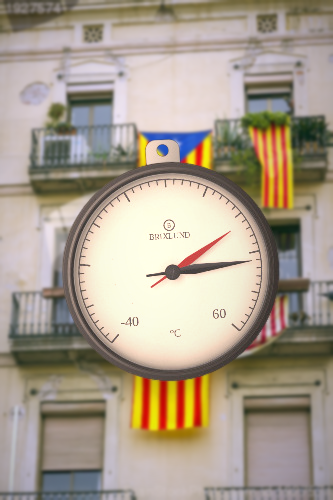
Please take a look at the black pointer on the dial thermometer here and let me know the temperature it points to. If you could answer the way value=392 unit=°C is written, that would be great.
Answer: value=42 unit=°C
